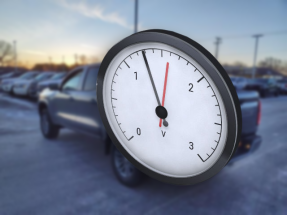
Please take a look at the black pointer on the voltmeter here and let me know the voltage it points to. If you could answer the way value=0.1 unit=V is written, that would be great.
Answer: value=1.3 unit=V
